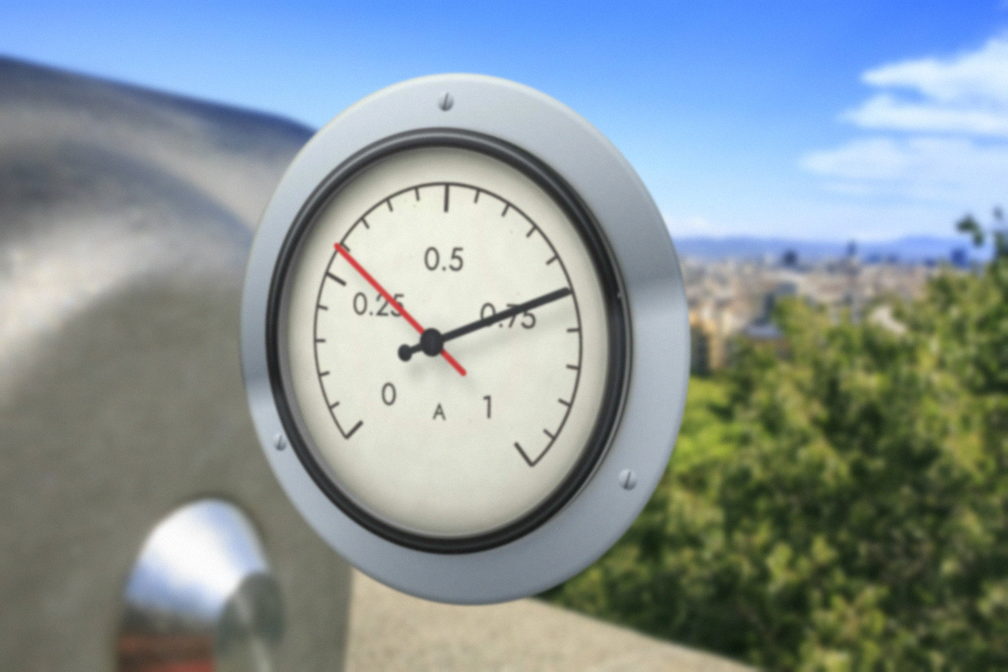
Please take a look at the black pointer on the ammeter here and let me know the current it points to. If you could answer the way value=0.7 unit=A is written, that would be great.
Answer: value=0.75 unit=A
